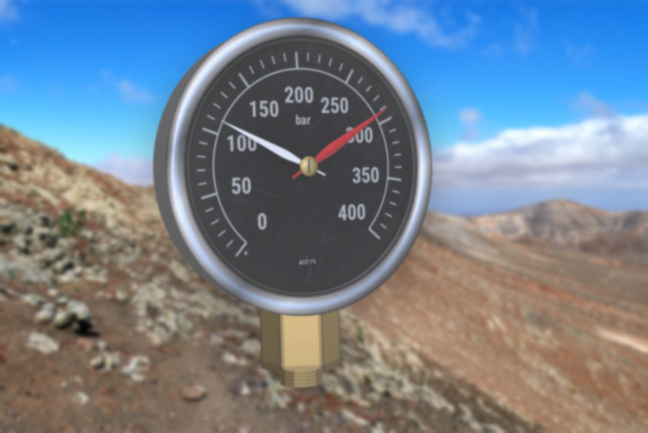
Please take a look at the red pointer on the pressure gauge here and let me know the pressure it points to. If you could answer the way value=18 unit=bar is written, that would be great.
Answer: value=290 unit=bar
